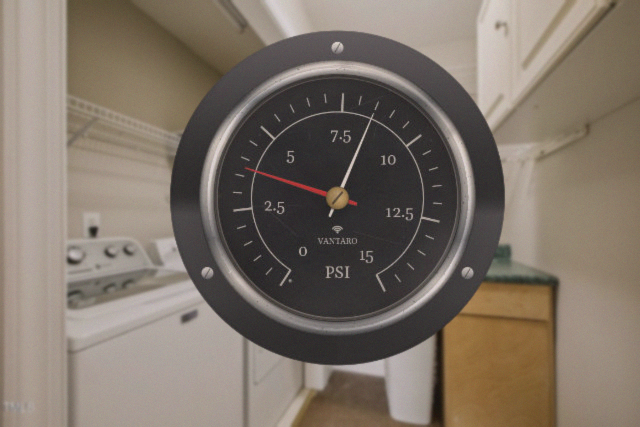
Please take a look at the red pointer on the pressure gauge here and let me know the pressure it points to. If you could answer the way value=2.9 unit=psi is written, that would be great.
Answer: value=3.75 unit=psi
